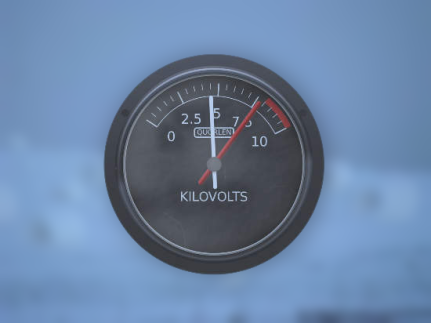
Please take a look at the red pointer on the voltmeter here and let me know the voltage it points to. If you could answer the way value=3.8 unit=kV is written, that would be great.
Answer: value=7.75 unit=kV
